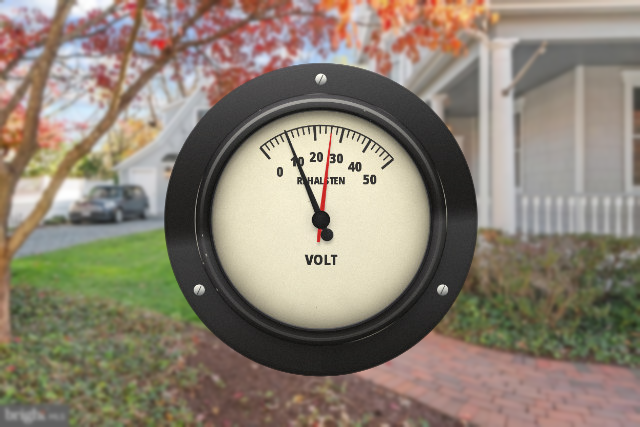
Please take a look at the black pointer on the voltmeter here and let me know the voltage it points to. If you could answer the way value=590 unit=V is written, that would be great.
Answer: value=10 unit=V
